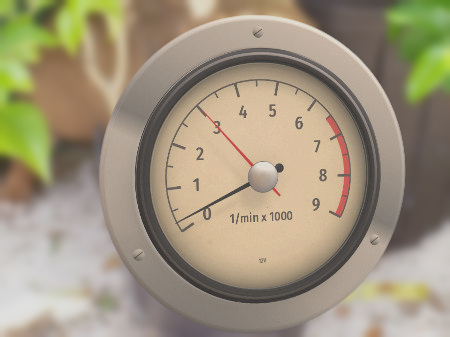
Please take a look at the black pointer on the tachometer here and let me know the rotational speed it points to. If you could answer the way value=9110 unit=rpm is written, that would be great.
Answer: value=250 unit=rpm
